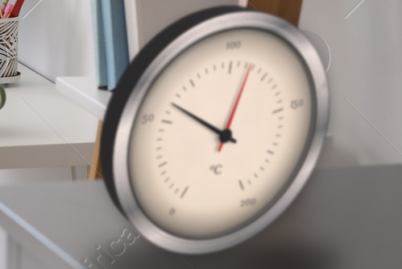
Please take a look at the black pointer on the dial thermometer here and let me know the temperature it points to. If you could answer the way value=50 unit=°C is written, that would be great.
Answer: value=60 unit=°C
